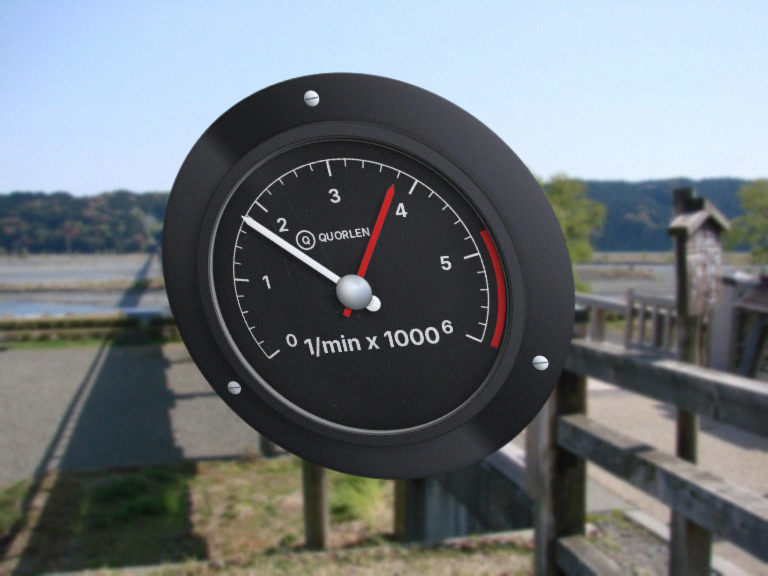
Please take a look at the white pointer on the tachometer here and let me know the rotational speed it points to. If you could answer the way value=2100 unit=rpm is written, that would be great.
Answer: value=1800 unit=rpm
